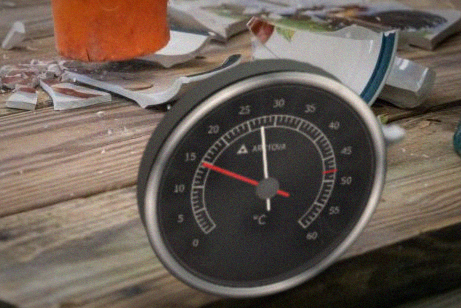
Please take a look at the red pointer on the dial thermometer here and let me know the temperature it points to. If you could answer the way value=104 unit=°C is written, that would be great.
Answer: value=15 unit=°C
